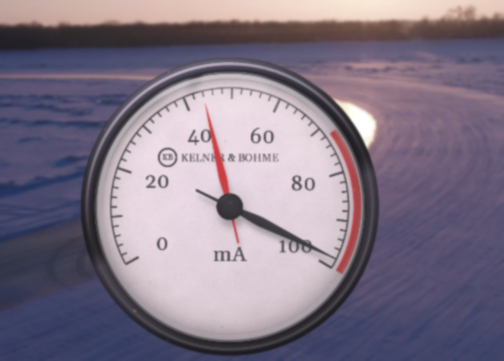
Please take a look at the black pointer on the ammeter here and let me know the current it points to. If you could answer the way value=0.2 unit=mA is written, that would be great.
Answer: value=98 unit=mA
